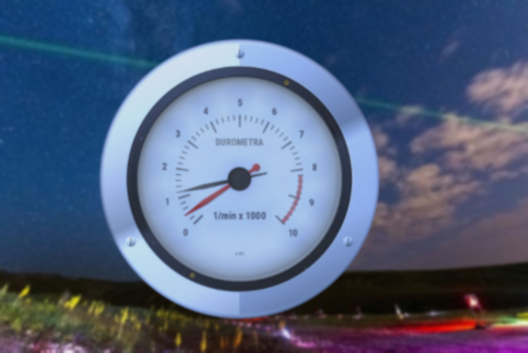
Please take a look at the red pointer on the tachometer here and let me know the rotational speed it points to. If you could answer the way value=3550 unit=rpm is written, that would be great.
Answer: value=400 unit=rpm
